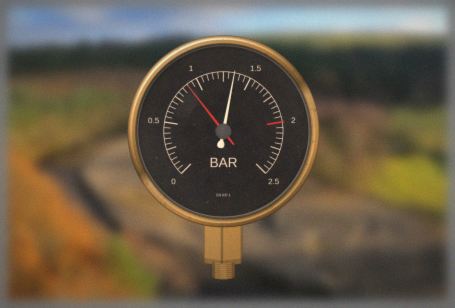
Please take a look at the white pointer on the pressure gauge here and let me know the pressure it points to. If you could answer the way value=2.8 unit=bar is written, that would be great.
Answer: value=1.35 unit=bar
